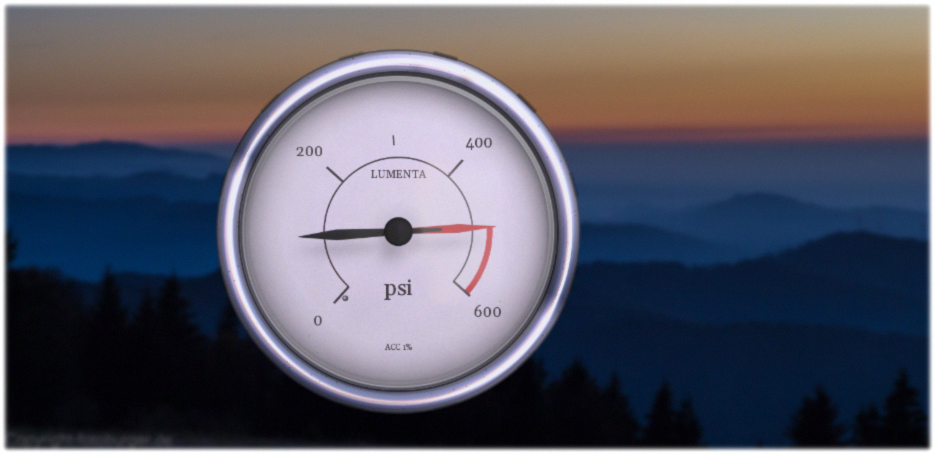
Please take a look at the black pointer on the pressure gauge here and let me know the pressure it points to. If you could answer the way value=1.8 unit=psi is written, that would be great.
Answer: value=100 unit=psi
